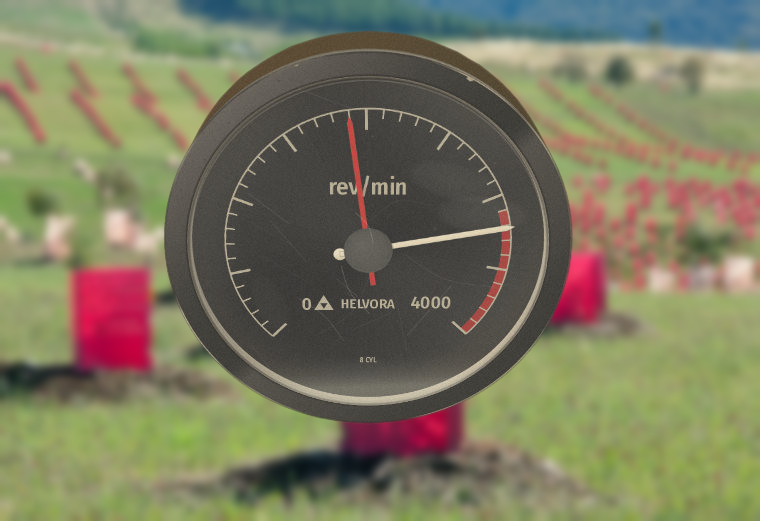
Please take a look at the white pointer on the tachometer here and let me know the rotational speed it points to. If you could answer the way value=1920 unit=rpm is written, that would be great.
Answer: value=3200 unit=rpm
